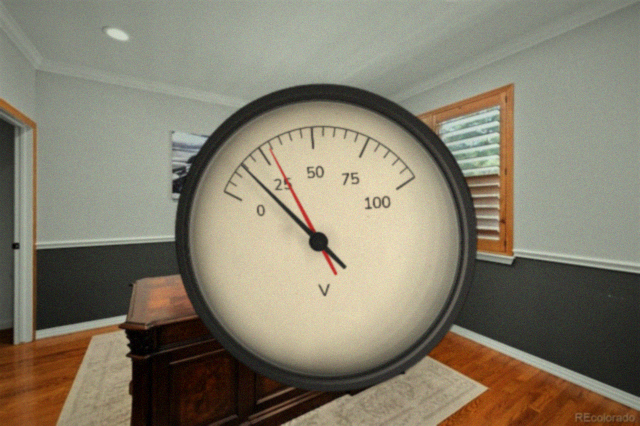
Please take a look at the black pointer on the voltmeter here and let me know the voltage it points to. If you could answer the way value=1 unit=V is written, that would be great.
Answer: value=15 unit=V
